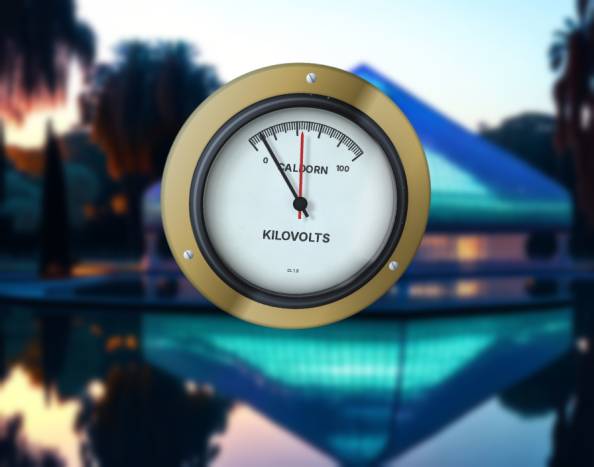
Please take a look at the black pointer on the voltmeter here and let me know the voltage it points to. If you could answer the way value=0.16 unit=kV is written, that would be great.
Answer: value=10 unit=kV
